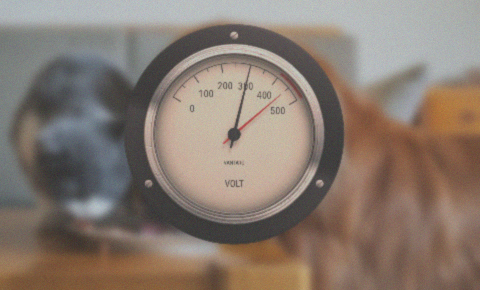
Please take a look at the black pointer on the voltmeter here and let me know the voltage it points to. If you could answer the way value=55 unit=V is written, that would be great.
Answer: value=300 unit=V
